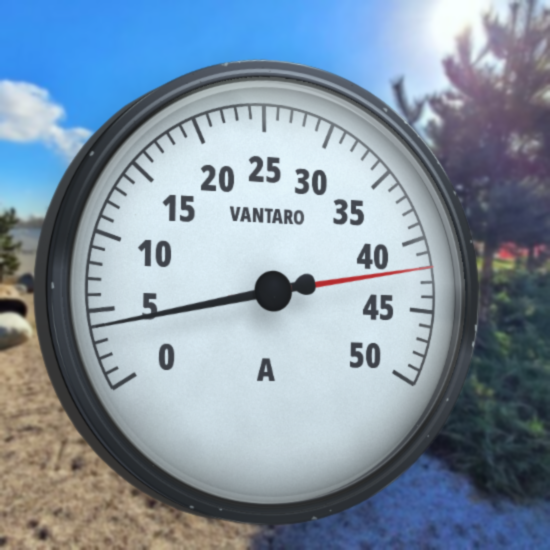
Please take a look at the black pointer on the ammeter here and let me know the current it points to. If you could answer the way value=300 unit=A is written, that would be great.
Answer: value=4 unit=A
